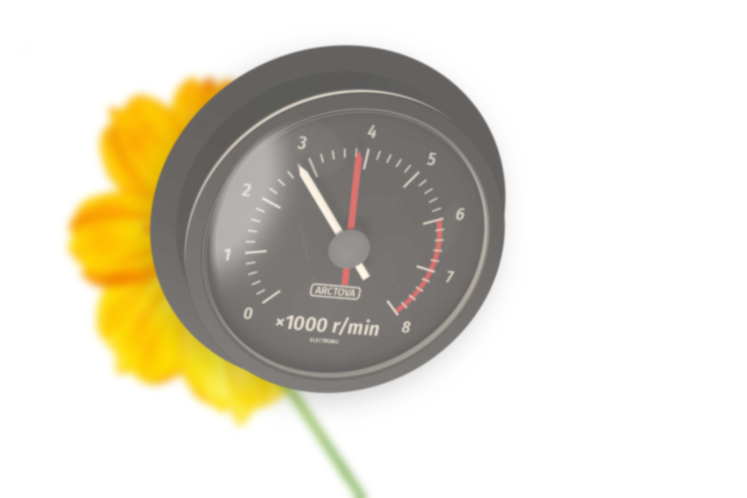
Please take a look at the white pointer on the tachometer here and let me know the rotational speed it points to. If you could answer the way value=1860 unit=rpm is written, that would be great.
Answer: value=2800 unit=rpm
